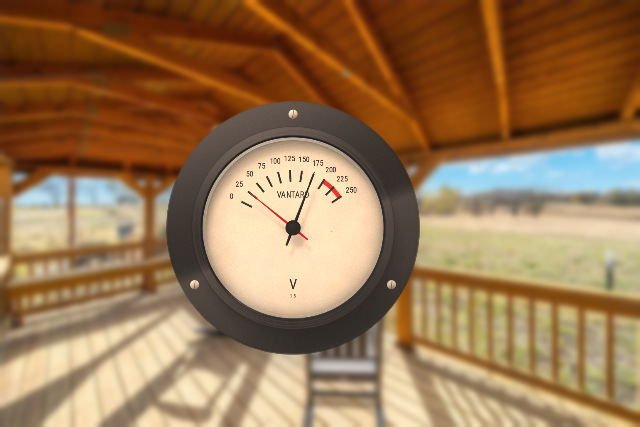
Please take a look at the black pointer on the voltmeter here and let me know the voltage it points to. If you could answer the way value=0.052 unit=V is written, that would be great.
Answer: value=175 unit=V
